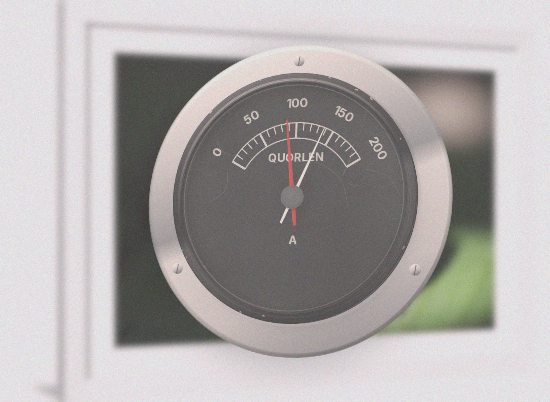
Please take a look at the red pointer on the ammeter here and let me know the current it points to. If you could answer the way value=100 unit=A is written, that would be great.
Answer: value=90 unit=A
